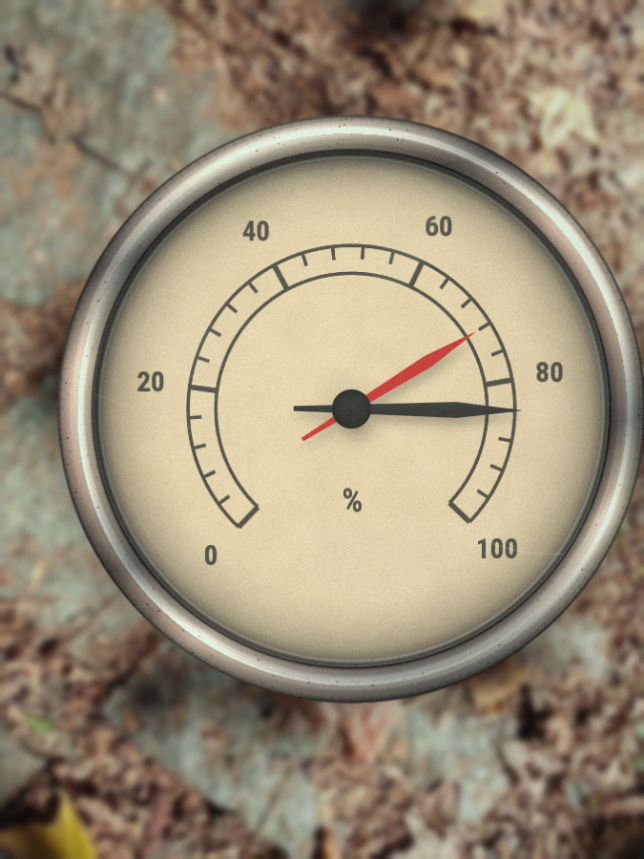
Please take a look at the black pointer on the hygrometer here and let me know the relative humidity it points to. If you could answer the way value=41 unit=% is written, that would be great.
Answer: value=84 unit=%
